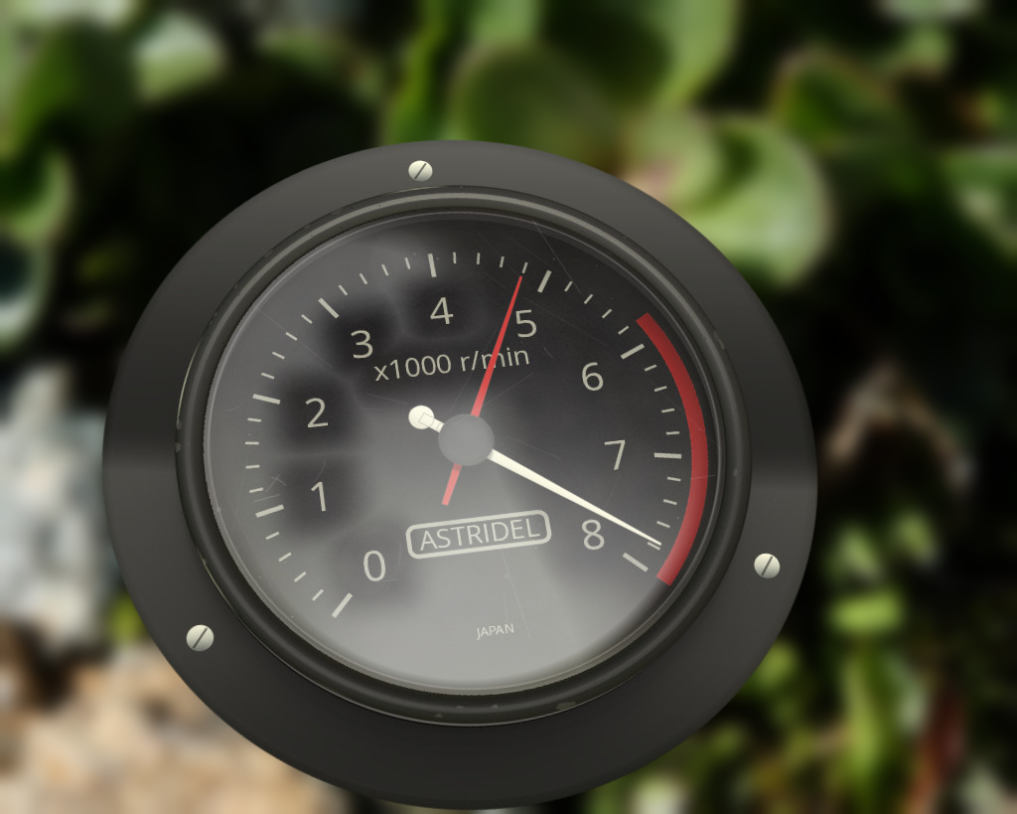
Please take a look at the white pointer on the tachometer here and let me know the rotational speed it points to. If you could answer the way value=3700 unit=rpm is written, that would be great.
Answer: value=7800 unit=rpm
